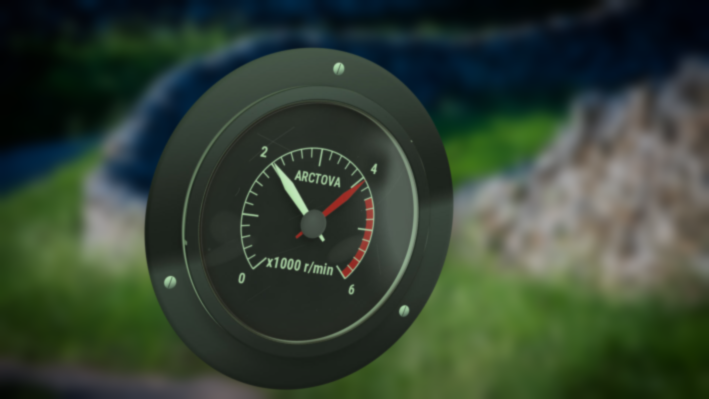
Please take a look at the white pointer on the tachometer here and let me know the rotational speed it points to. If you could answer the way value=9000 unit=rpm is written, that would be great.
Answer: value=2000 unit=rpm
